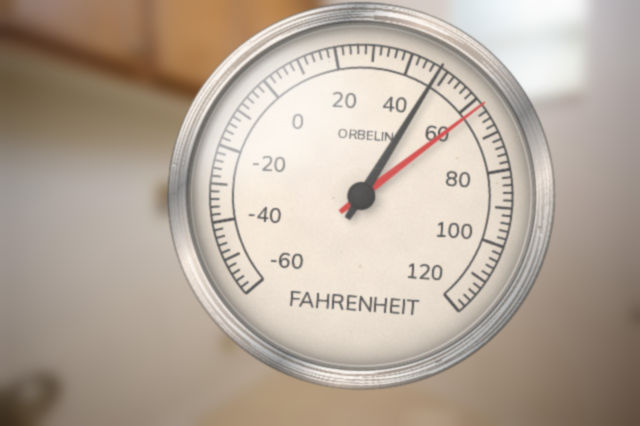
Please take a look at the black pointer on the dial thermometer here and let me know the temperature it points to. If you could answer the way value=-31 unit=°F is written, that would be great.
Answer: value=48 unit=°F
